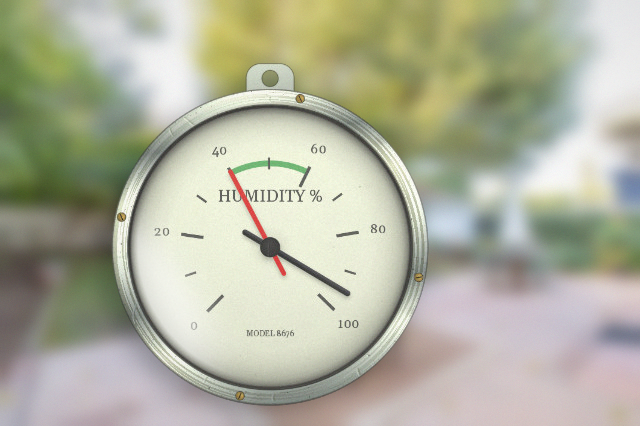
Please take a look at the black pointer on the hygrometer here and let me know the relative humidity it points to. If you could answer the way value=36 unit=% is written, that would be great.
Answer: value=95 unit=%
